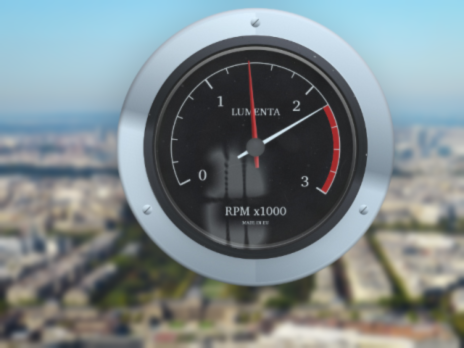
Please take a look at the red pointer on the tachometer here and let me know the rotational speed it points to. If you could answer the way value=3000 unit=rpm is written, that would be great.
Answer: value=1400 unit=rpm
